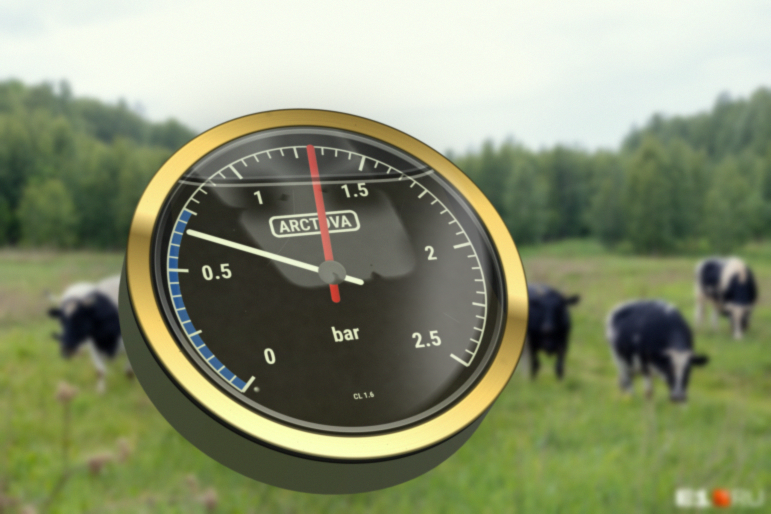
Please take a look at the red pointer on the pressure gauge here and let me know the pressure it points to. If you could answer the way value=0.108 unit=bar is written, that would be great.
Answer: value=1.3 unit=bar
